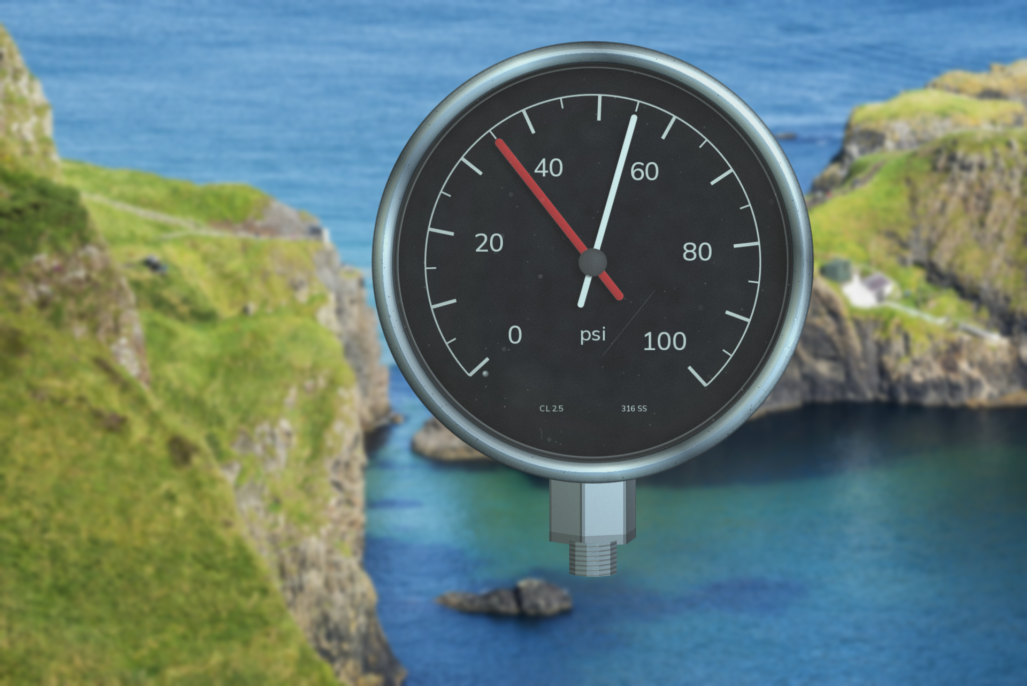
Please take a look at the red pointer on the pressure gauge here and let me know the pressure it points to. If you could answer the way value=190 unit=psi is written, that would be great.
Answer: value=35 unit=psi
